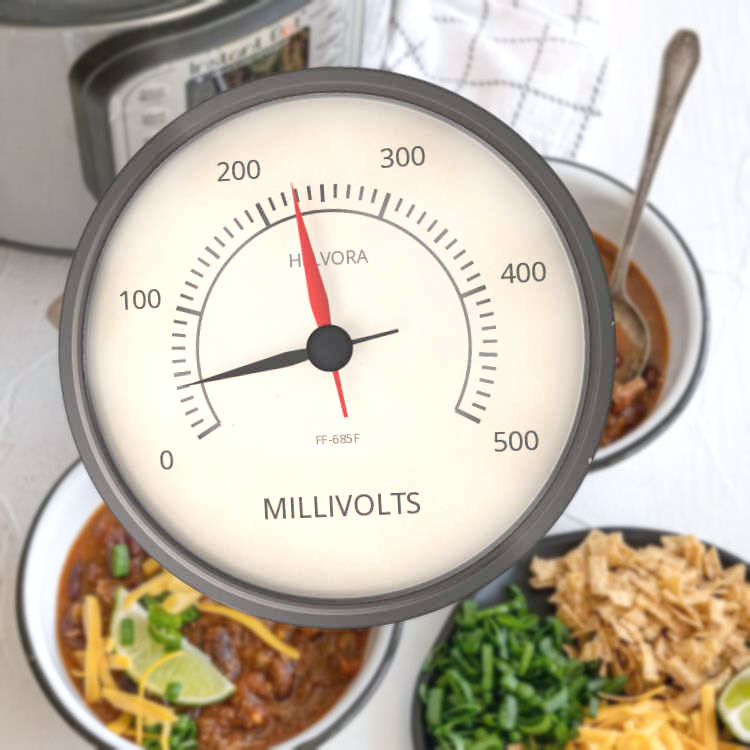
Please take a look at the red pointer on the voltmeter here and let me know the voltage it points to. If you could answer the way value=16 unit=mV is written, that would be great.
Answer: value=230 unit=mV
